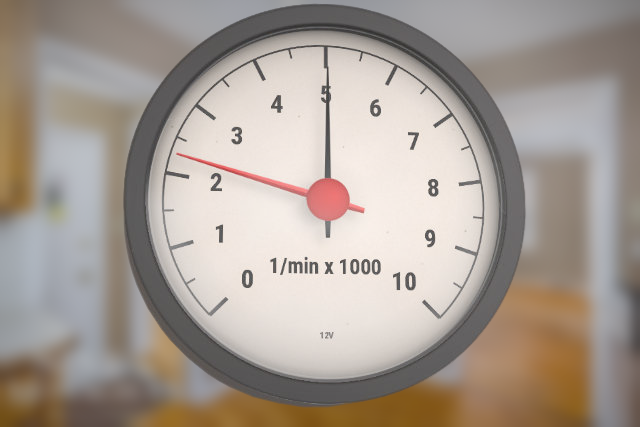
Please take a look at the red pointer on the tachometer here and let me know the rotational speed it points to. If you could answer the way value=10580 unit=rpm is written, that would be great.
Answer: value=2250 unit=rpm
